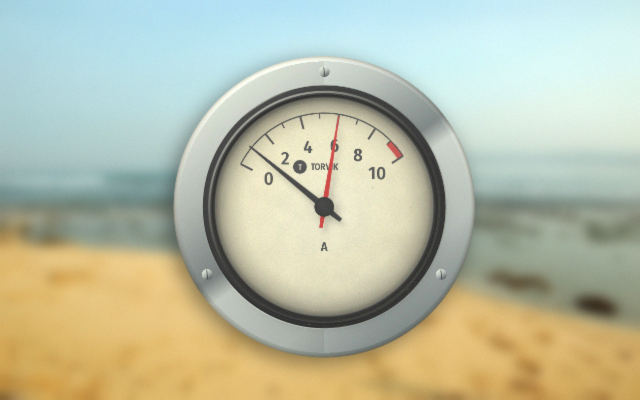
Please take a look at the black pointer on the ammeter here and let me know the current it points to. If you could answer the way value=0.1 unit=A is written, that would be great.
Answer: value=1 unit=A
